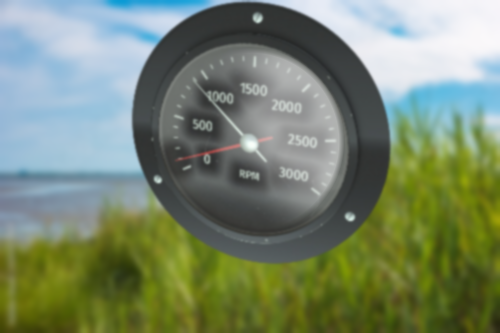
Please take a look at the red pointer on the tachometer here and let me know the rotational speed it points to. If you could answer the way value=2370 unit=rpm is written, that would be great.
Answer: value=100 unit=rpm
